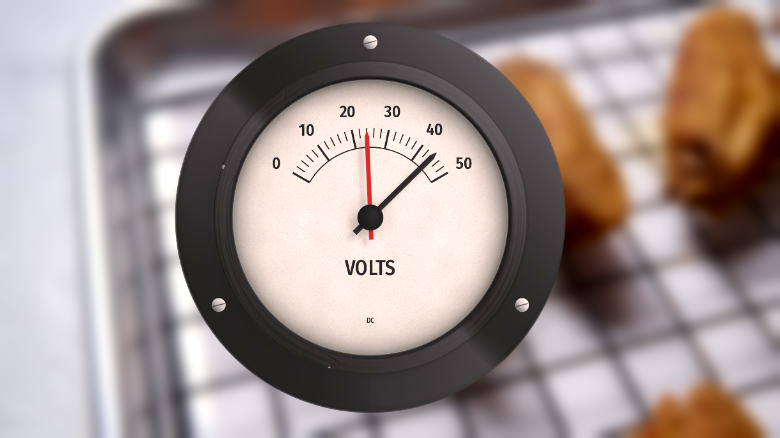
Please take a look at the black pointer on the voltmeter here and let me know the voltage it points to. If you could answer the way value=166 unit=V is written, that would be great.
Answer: value=44 unit=V
